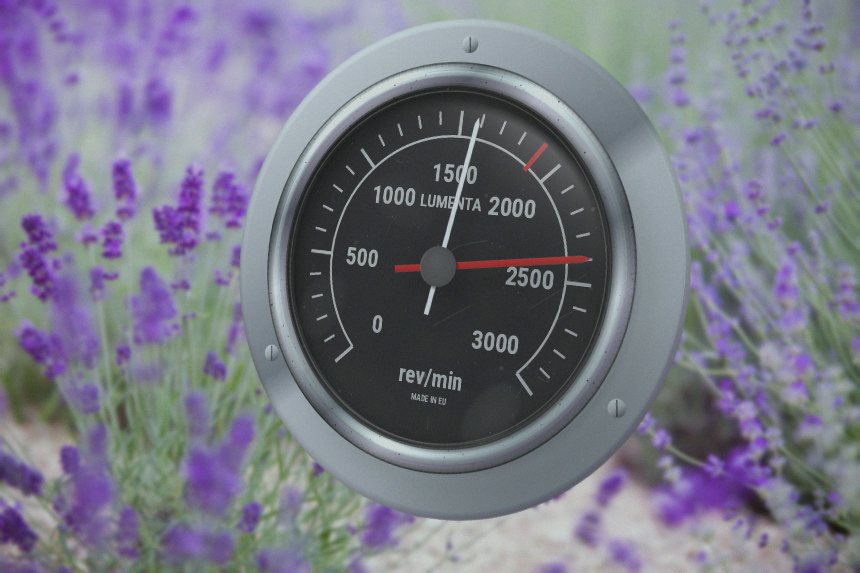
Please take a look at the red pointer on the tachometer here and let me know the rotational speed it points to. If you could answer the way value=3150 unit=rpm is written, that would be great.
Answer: value=2400 unit=rpm
